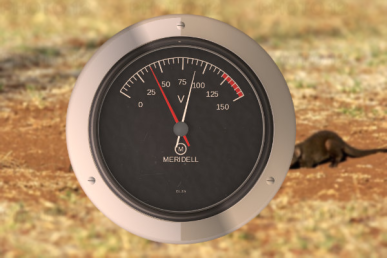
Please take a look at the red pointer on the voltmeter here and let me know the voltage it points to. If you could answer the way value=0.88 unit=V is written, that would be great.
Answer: value=40 unit=V
